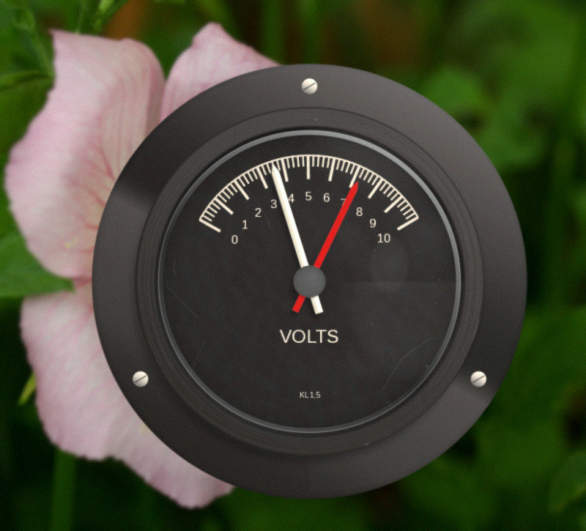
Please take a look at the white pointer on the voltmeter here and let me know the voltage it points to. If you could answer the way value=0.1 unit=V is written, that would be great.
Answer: value=3.6 unit=V
